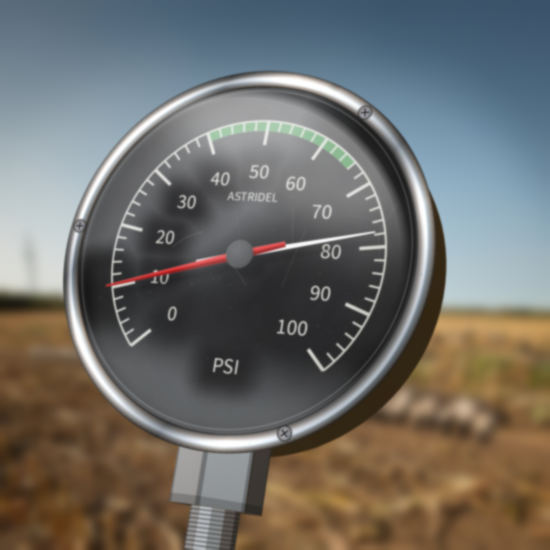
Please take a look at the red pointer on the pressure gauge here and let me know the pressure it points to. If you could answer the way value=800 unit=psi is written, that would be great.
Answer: value=10 unit=psi
